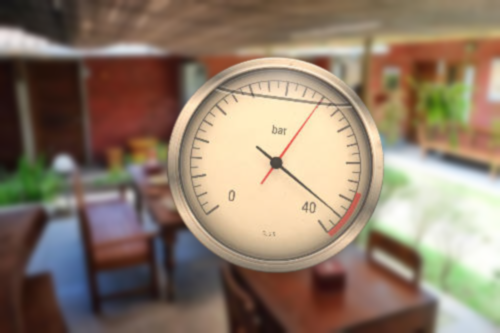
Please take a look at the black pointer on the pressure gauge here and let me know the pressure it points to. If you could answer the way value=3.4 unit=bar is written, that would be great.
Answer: value=38 unit=bar
